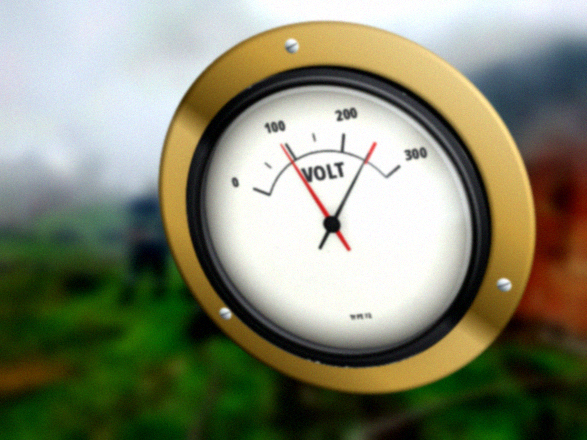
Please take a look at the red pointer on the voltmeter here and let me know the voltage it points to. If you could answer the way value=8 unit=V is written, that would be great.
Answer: value=100 unit=V
